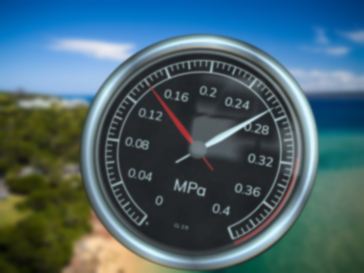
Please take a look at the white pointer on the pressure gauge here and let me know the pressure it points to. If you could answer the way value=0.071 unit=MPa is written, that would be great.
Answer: value=0.27 unit=MPa
